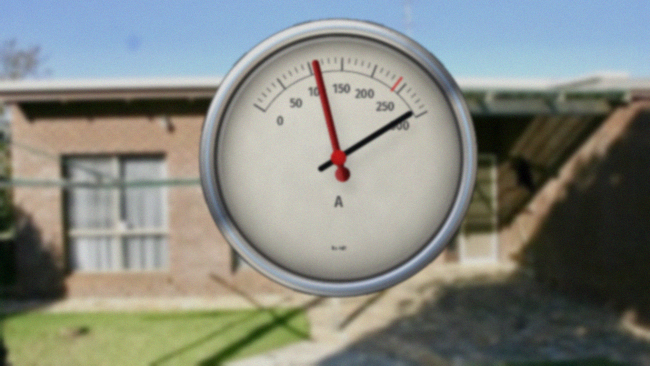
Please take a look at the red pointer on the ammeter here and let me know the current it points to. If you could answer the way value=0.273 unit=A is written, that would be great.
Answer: value=110 unit=A
